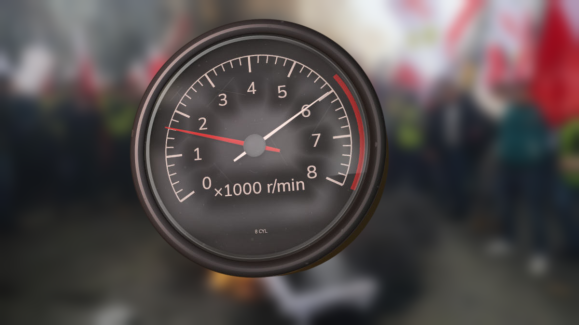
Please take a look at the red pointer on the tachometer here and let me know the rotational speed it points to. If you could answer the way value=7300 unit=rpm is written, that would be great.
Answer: value=1600 unit=rpm
